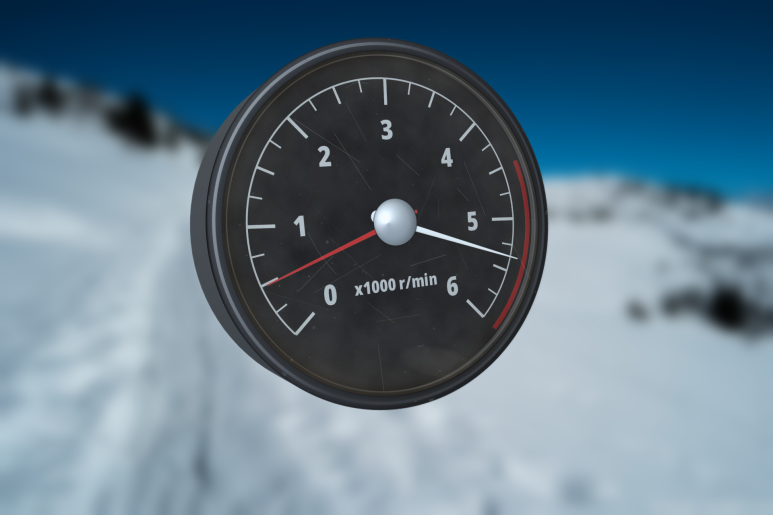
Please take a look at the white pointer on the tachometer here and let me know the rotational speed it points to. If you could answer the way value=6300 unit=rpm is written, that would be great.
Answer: value=5375 unit=rpm
